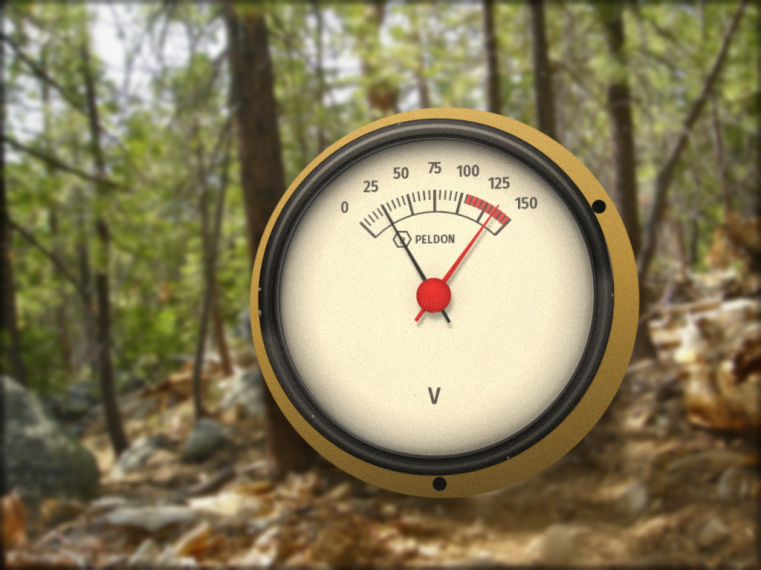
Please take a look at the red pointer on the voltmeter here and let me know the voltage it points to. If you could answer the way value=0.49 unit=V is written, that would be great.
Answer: value=135 unit=V
